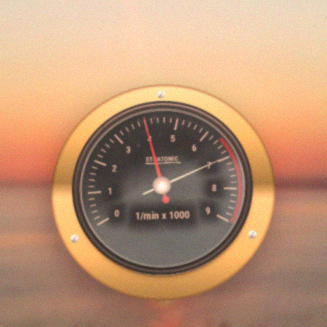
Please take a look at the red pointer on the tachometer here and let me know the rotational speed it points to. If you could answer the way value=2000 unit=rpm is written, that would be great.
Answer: value=4000 unit=rpm
